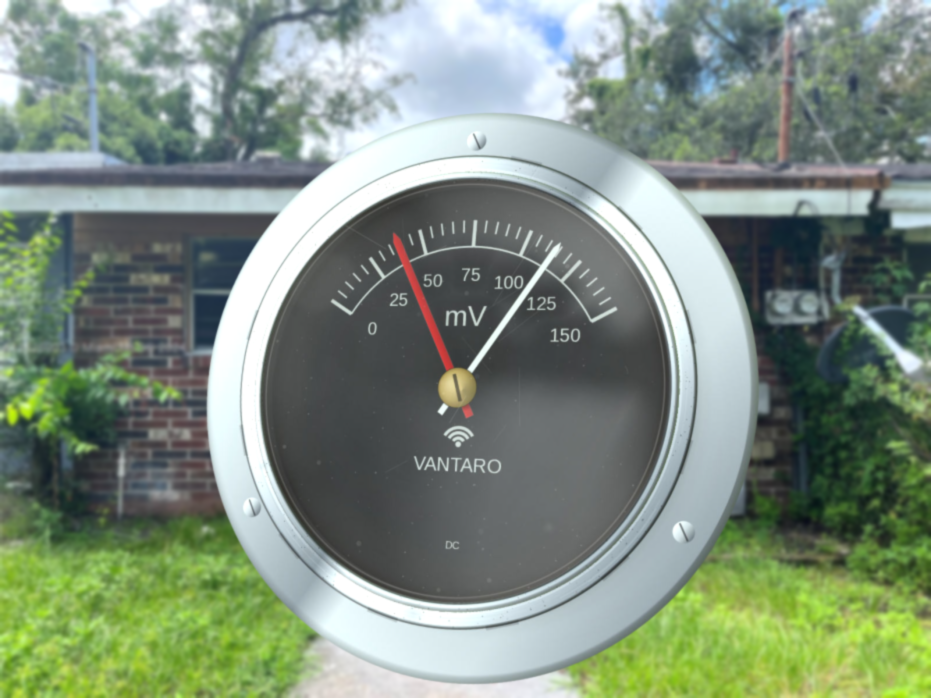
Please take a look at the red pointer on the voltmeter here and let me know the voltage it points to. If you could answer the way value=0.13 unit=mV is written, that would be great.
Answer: value=40 unit=mV
